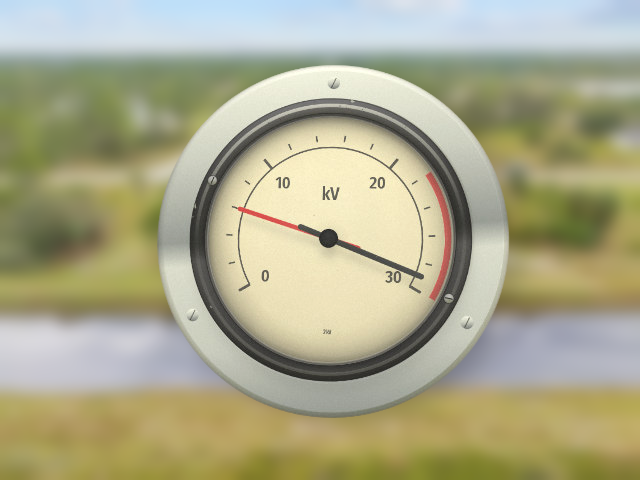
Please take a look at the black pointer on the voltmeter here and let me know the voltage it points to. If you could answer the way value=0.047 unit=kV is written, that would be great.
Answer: value=29 unit=kV
